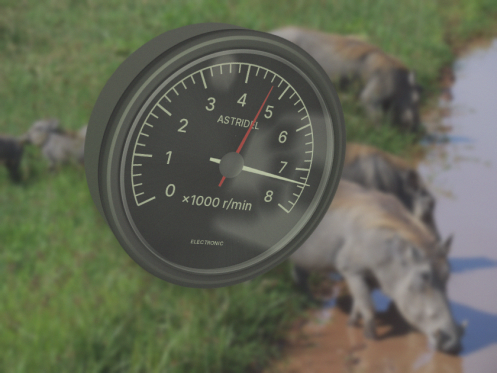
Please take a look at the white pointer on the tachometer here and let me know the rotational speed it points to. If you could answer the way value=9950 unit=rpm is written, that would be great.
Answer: value=7300 unit=rpm
